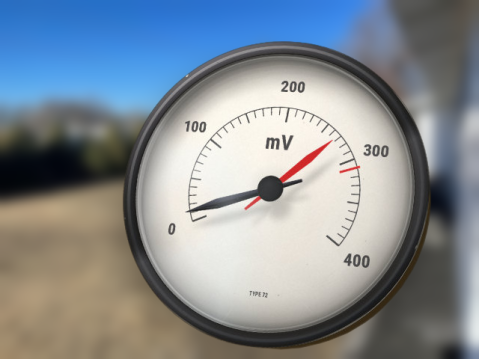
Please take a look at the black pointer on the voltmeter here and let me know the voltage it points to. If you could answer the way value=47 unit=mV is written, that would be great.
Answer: value=10 unit=mV
